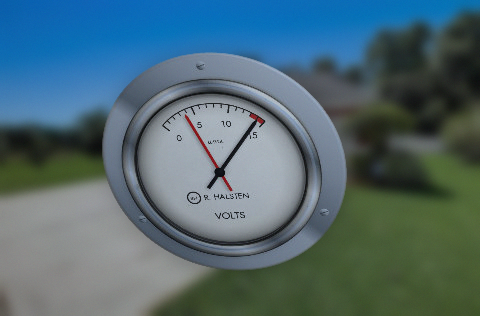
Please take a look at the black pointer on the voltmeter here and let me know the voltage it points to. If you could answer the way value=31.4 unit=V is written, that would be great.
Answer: value=14 unit=V
